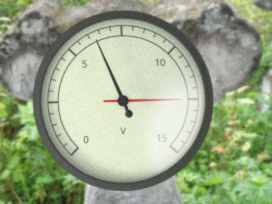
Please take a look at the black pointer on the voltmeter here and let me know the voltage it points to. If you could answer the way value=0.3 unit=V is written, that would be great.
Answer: value=6.25 unit=V
